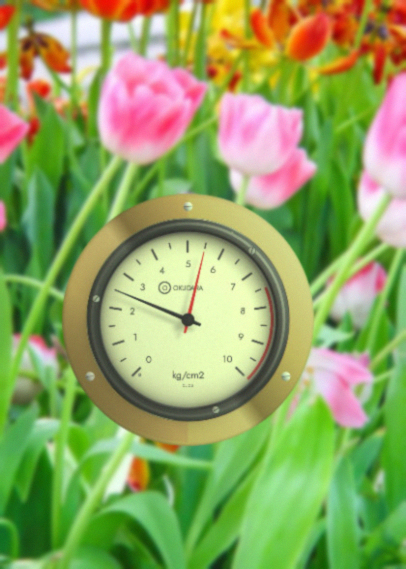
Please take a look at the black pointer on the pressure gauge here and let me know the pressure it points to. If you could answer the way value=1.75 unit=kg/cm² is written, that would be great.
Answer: value=2.5 unit=kg/cm²
